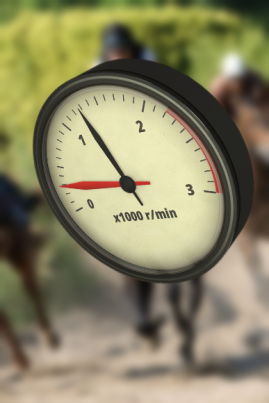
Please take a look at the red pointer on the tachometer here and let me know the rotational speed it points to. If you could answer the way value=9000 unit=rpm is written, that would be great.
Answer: value=300 unit=rpm
